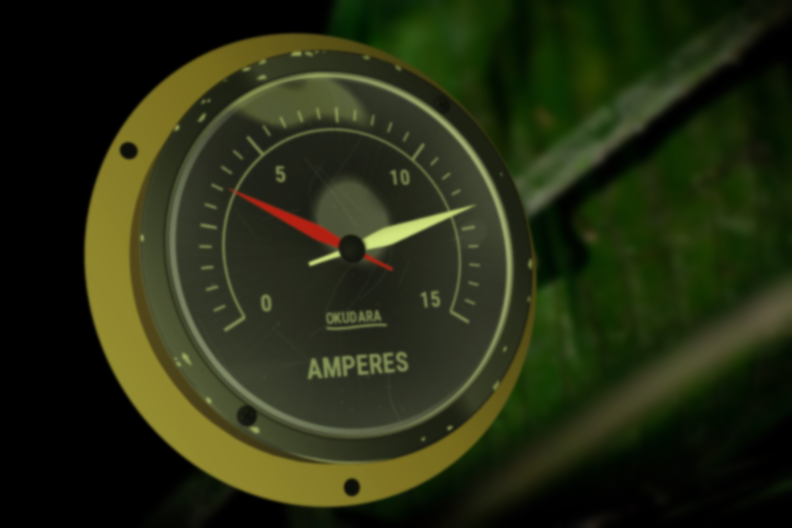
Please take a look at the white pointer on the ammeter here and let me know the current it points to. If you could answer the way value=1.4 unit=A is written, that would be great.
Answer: value=12 unit=A
